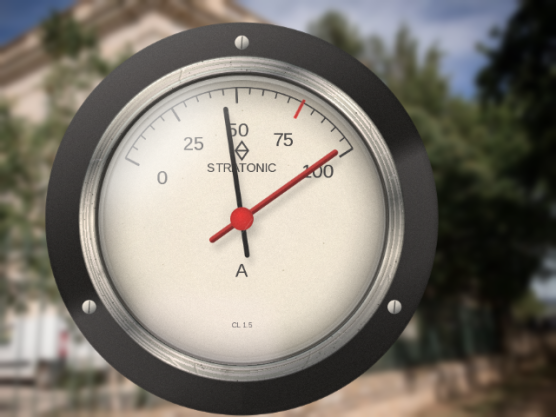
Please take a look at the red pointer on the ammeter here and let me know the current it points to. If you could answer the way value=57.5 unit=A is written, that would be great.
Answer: value=97.5 unit=A
